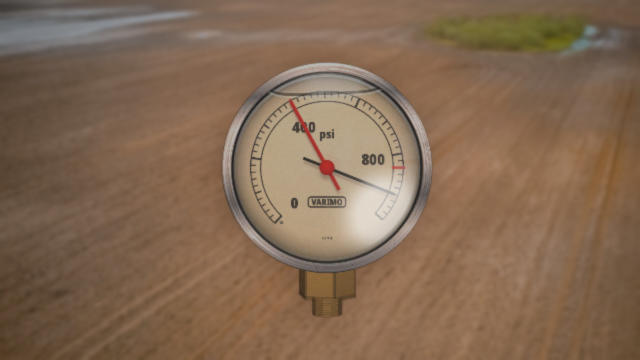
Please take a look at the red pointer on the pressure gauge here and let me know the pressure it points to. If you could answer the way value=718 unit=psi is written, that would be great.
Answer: value=400 unit=psi
